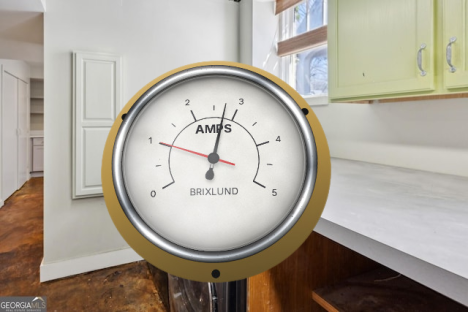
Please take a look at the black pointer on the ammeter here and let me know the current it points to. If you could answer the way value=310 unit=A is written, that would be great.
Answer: value=2.75 unit=A
